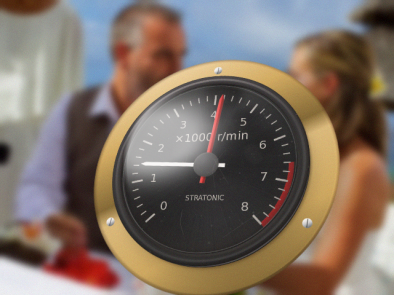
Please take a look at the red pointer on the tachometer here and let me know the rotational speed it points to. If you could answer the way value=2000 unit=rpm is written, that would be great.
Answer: value=4200 unit=rpm
